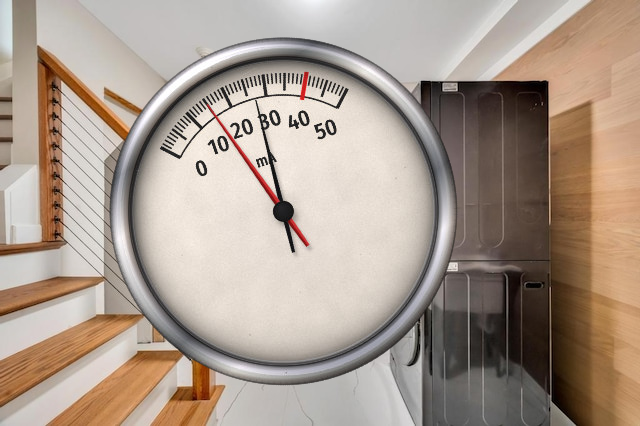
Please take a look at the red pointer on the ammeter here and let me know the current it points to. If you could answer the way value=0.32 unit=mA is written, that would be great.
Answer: value=15 unit=mA
